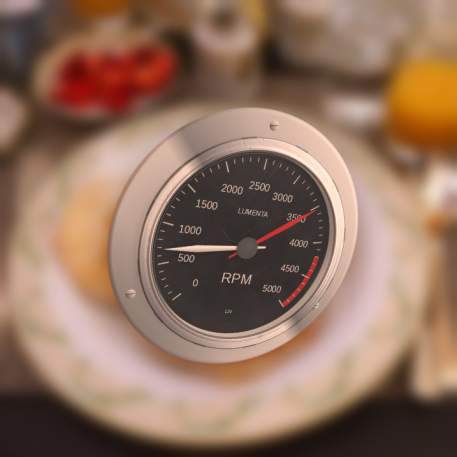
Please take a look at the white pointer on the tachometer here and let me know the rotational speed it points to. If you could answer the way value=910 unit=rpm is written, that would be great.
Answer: value=700 unit=rpm
